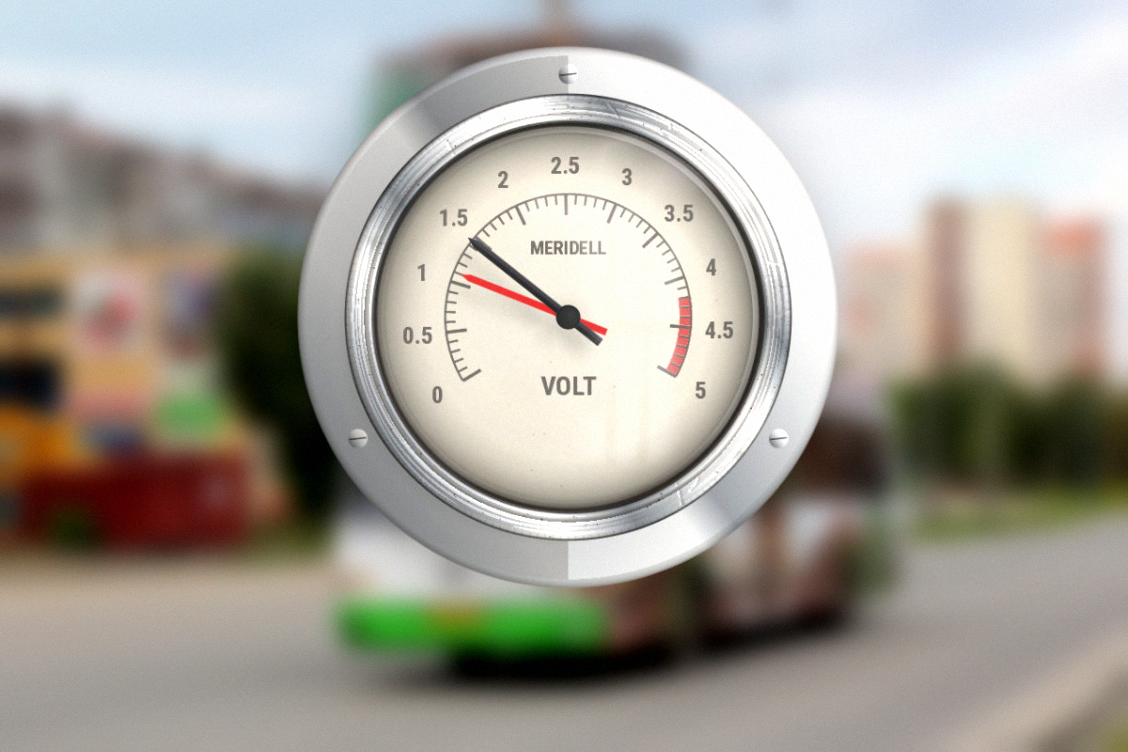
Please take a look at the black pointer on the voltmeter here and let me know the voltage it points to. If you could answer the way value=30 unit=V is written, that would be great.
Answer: value=1.45 unit=V
